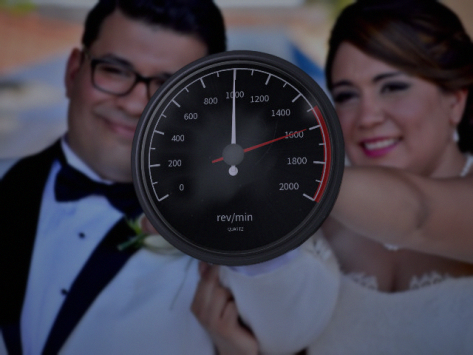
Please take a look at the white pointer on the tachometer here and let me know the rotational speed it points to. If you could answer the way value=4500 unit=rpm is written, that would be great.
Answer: value=1000 unit=rpm
